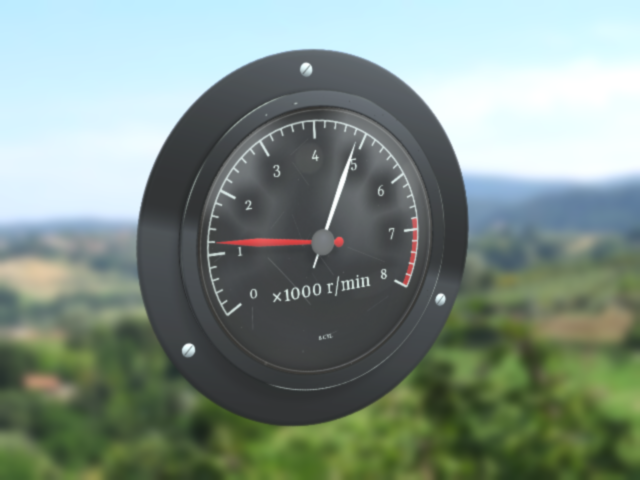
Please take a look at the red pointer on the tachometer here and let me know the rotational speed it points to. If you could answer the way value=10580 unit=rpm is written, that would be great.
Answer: value=1200 unit=rpm
